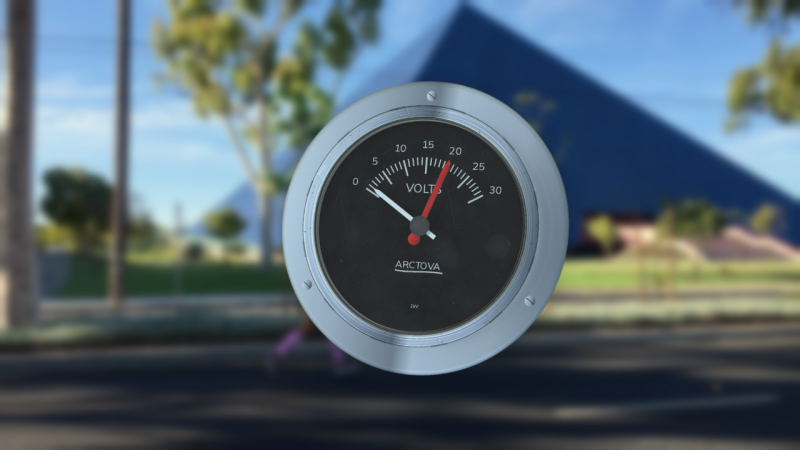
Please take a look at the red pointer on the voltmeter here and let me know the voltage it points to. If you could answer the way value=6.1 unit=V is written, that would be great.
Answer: value=20 unit=V
